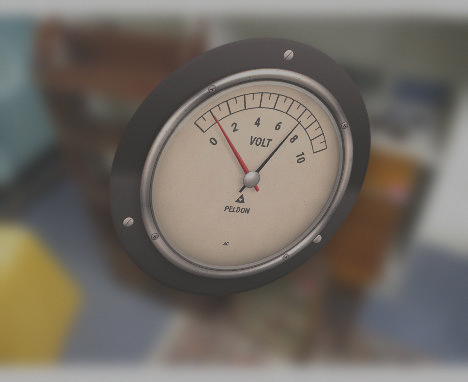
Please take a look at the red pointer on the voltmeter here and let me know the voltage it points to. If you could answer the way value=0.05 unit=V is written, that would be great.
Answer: value=1 unit=V
